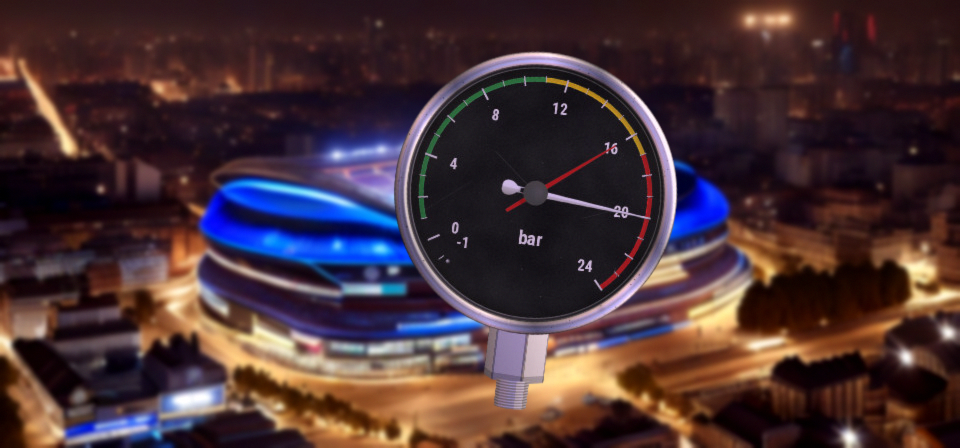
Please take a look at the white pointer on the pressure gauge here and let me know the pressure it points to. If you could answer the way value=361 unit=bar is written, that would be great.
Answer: value=20 unit=bar
